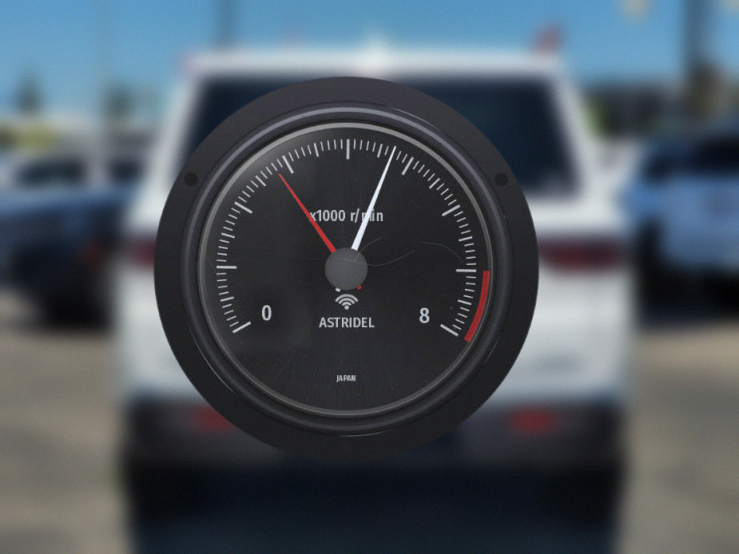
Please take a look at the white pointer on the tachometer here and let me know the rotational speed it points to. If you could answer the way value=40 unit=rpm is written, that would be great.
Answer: value=4700 unit=rpm
